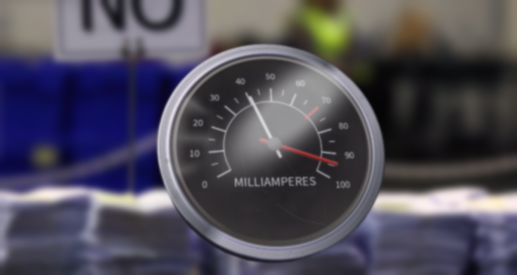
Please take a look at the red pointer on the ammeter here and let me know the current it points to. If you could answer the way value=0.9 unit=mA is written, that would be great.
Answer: value=95 unit=mA
